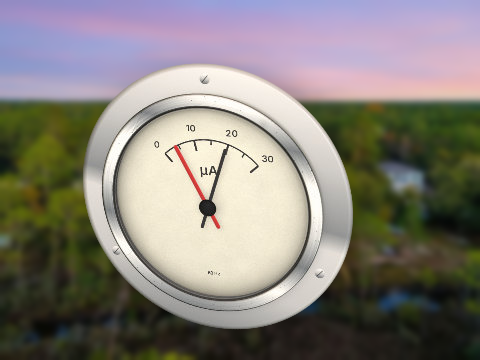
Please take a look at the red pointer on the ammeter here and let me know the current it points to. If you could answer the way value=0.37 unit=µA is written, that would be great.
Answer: value=5 unit=µA
